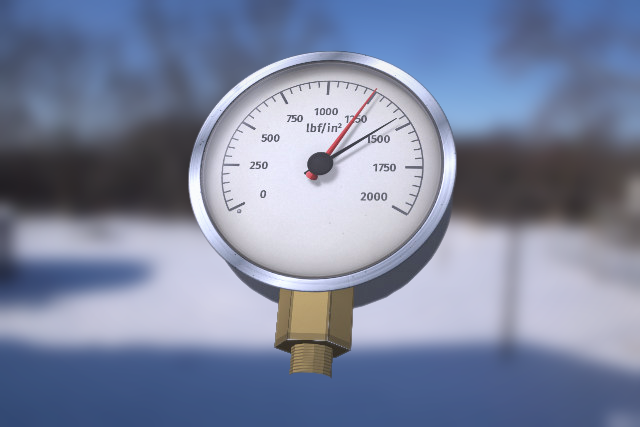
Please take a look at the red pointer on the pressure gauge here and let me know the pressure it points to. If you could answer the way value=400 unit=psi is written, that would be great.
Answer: value=1250 unit=psi
